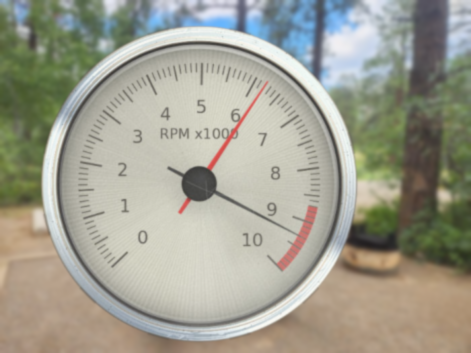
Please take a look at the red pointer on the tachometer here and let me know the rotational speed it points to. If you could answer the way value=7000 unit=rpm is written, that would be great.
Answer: value=6200 unit=rpm
